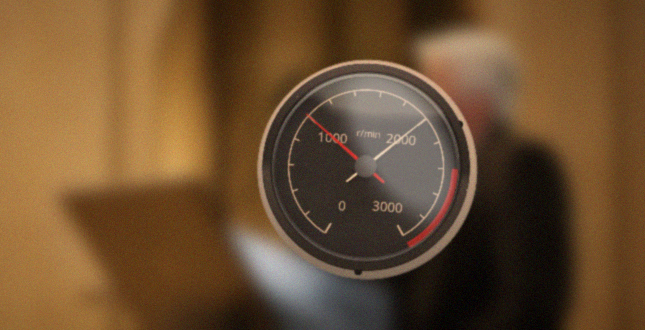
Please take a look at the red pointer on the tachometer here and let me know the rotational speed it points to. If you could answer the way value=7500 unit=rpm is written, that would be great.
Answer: value=1000 unit=rpm
